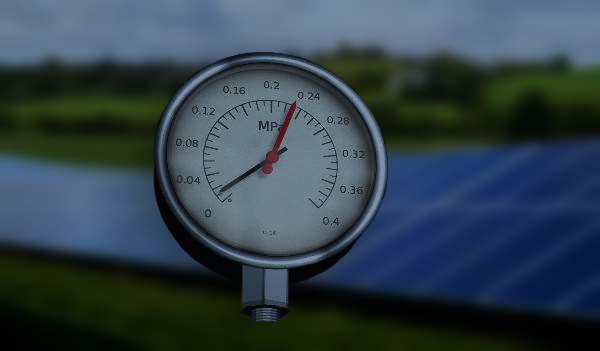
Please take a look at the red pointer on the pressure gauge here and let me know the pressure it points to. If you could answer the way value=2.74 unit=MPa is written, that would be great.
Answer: value=0.23 unit=MPa
